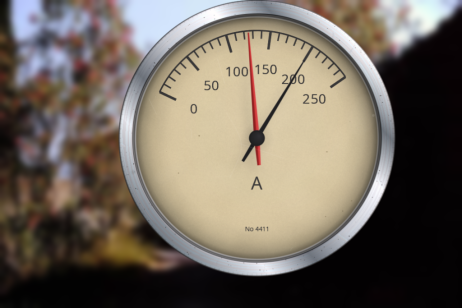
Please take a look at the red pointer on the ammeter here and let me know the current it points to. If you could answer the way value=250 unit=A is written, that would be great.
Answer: value=125 unit=A
